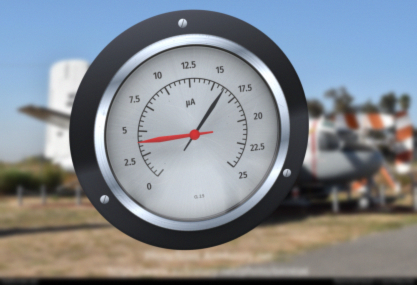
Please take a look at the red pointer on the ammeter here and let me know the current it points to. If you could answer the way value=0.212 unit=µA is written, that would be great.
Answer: value=4 unit=µA
